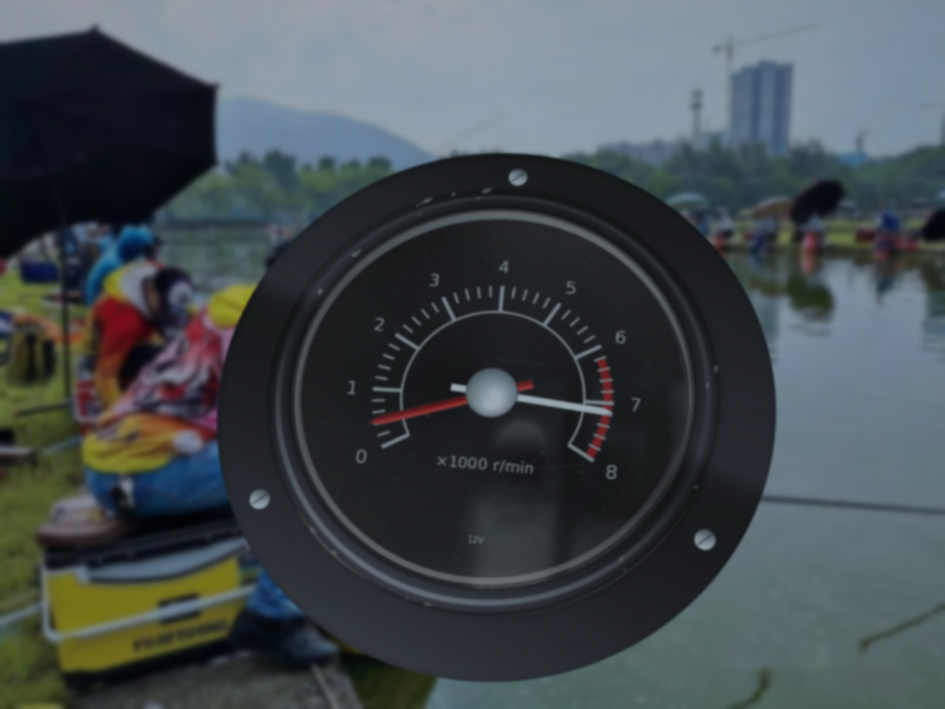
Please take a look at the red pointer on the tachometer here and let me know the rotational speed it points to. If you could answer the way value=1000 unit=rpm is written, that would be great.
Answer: value=400 unit=rpm
